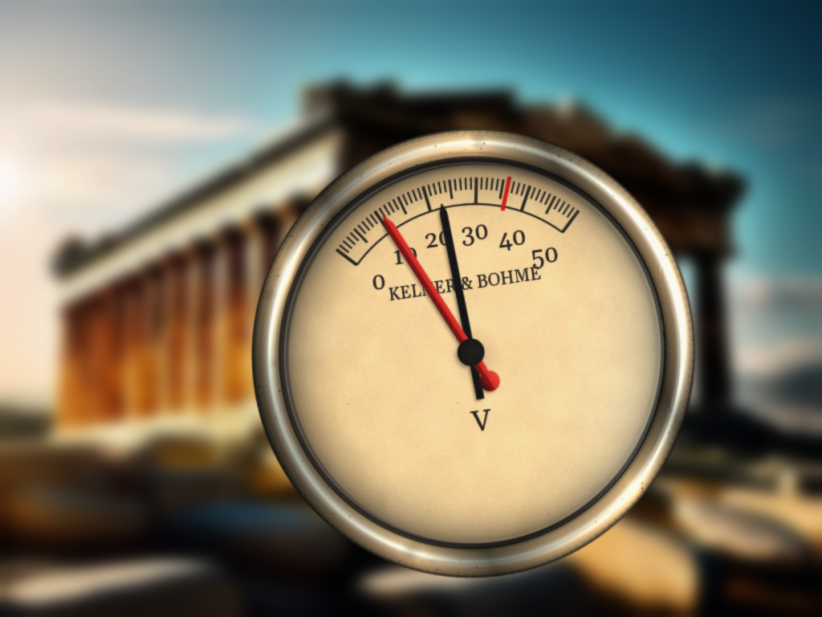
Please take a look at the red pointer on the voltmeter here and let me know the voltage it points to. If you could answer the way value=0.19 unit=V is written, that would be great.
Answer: value=11 unit=V
